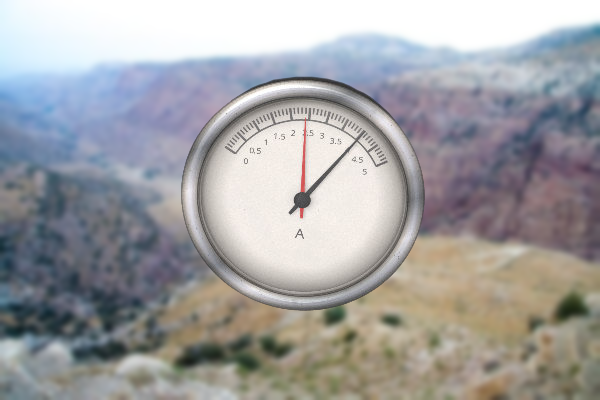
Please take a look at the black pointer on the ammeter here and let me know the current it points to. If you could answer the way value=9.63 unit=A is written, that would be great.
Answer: value=4 unit=A
